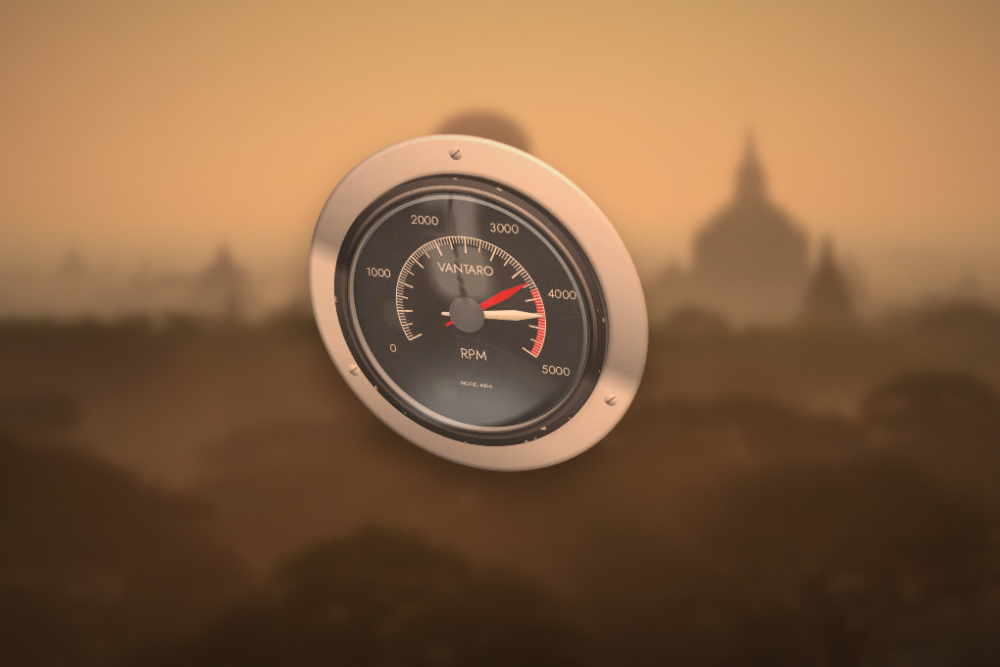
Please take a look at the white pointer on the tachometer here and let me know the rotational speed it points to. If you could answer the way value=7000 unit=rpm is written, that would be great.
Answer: value=4250 unit=rpm
